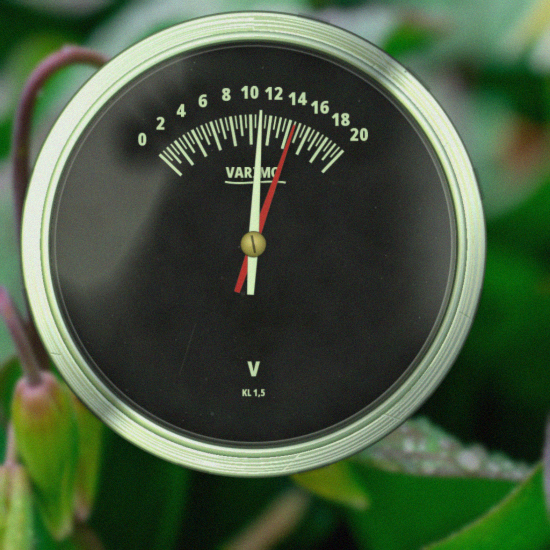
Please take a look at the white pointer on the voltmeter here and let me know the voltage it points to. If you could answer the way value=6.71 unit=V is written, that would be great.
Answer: value=11 unit=V
